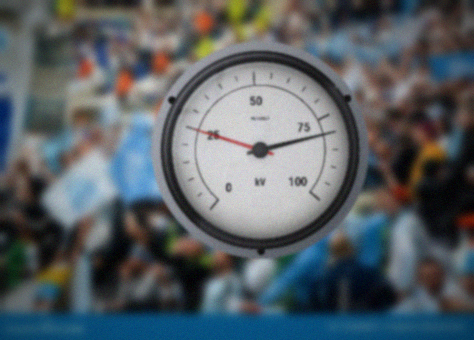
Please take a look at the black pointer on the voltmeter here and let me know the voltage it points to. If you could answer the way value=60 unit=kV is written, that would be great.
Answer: value=80 unit=kV
